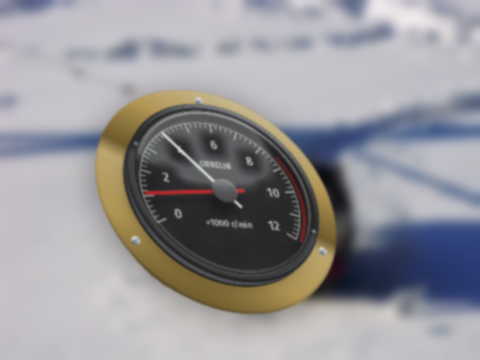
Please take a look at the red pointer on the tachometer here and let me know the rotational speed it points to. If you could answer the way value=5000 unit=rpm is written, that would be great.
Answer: value=1000 unit=rpm
